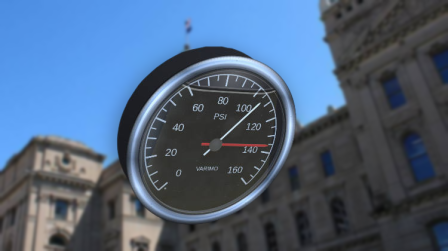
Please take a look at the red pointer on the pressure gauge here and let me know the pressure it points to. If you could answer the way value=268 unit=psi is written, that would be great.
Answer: value=135 unit=psi
